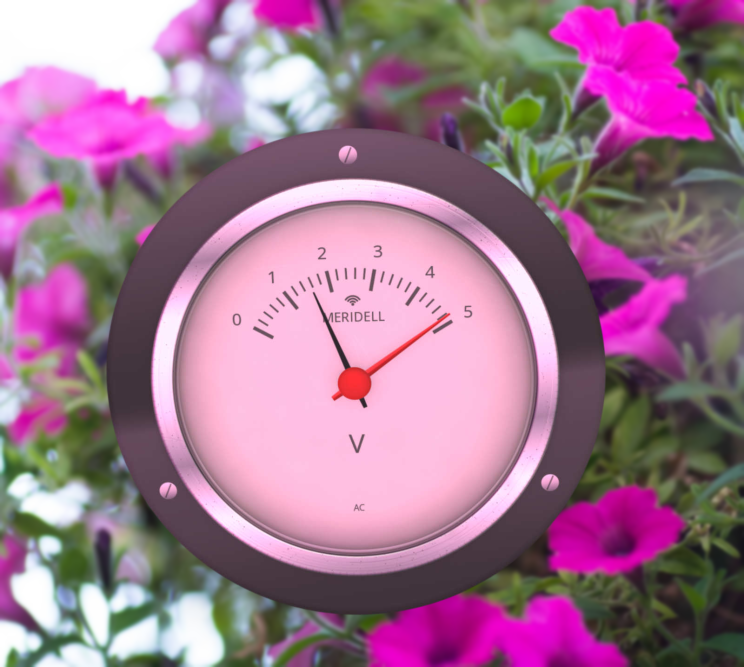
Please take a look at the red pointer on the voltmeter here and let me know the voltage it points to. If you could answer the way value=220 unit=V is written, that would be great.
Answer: value=4.8 unit=V
